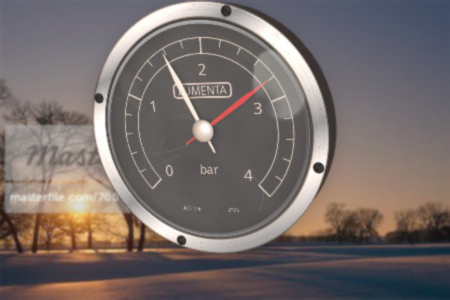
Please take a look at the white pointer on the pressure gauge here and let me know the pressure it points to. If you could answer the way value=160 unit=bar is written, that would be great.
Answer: value=1.6 unit=bar
